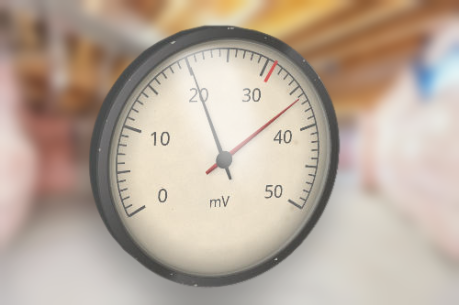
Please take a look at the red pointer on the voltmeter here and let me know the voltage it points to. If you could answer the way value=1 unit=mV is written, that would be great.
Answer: value=36 unit=mV
